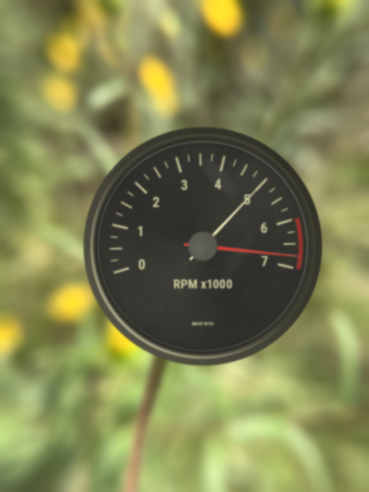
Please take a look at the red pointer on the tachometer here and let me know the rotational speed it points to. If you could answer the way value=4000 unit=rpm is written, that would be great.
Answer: value=6750 unit=rpm
